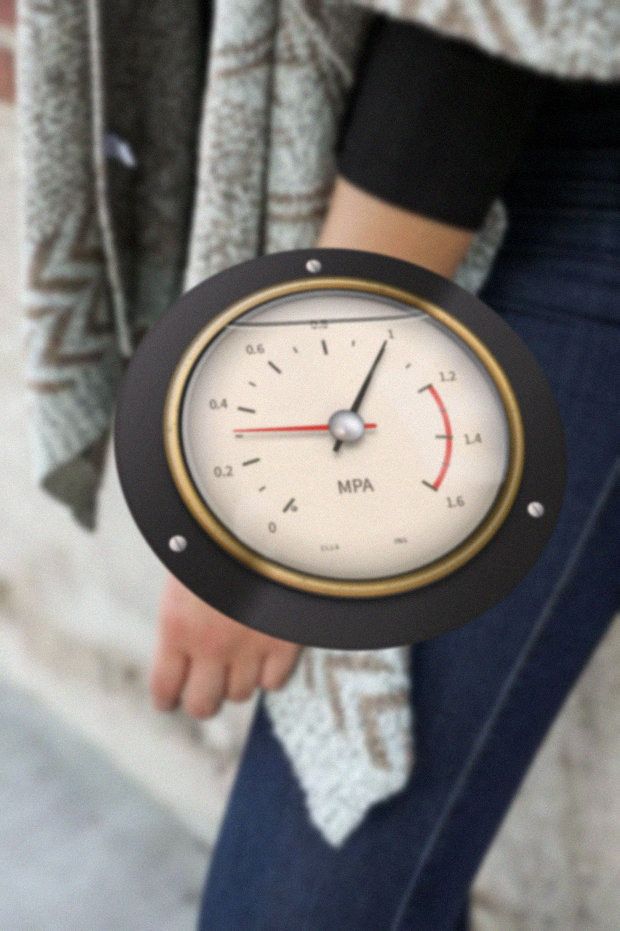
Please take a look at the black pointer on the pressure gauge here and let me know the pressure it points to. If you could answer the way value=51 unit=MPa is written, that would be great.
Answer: value=1 unit=MPa
